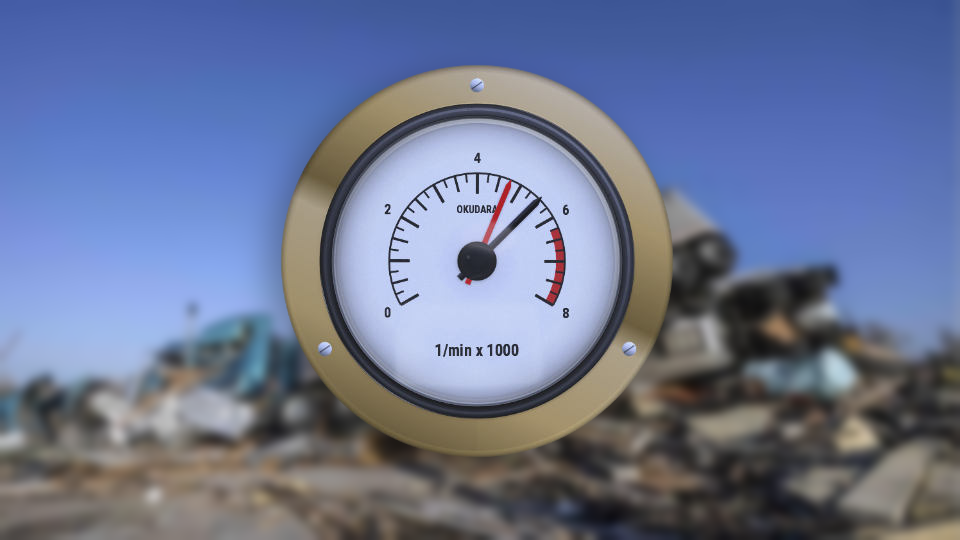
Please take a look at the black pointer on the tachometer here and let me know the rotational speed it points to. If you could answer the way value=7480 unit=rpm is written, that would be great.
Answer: value=5500 unit=rpm
